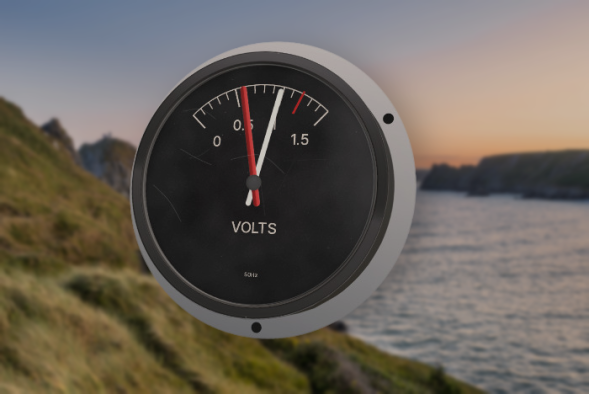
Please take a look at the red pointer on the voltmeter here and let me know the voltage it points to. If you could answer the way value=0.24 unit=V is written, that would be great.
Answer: value=0.6 unit=V
